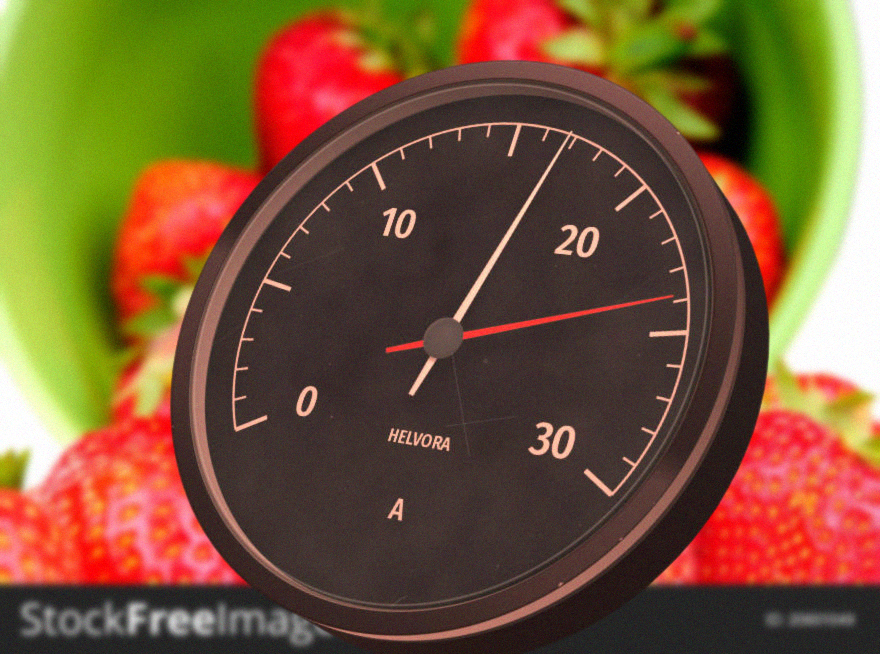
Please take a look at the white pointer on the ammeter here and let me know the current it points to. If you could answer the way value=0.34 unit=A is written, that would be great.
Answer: value=17 unit=A
